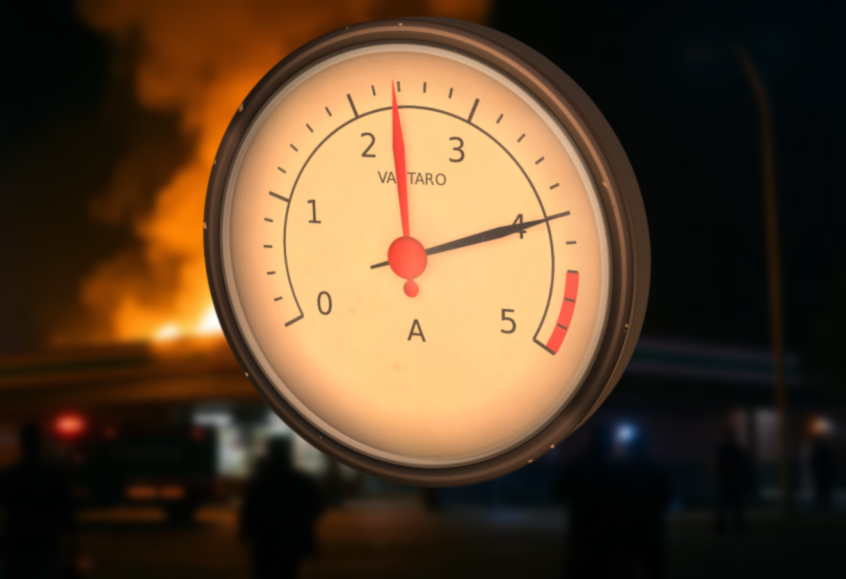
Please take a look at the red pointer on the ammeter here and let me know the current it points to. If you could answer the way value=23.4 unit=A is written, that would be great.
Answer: value=2.4 unit=A
